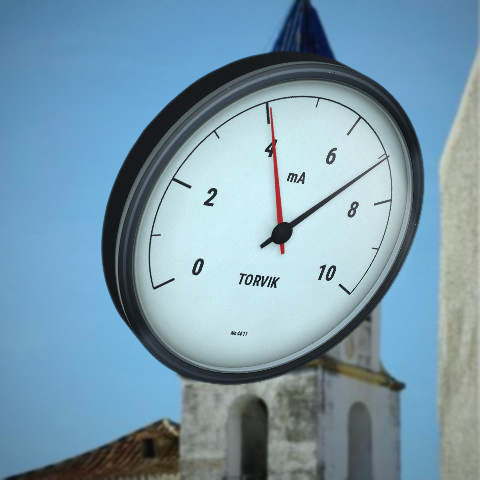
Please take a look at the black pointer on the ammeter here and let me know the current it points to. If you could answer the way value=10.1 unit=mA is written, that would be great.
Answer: value=7 unit=mA
